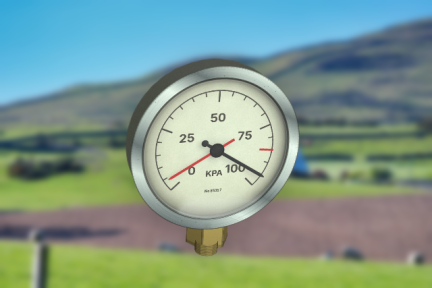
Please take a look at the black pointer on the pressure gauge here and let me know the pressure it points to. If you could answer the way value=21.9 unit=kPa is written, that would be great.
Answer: value=95 unit=kPa
